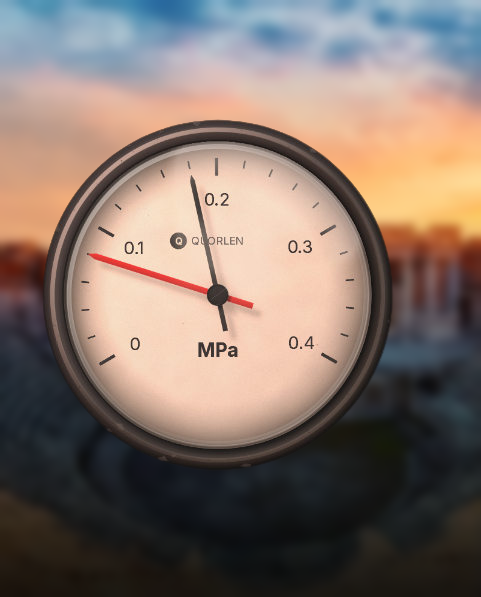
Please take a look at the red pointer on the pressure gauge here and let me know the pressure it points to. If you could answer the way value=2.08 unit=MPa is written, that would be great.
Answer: value=0.08 unit=MPa
